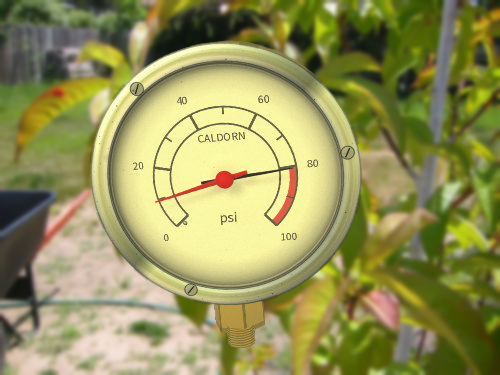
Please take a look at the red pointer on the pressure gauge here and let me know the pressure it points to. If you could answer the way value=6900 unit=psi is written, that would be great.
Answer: value=10 unit=psi
